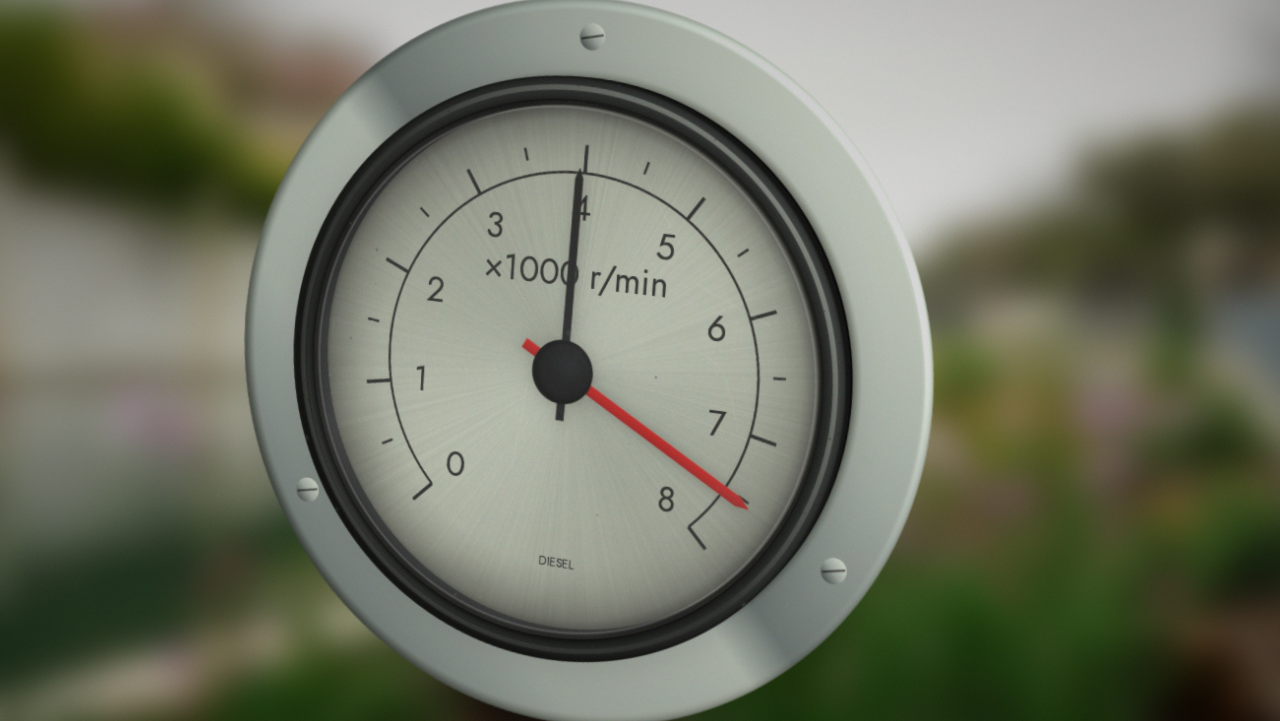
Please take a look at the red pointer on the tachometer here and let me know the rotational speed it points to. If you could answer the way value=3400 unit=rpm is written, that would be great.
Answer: value=7500 unit=rpm
